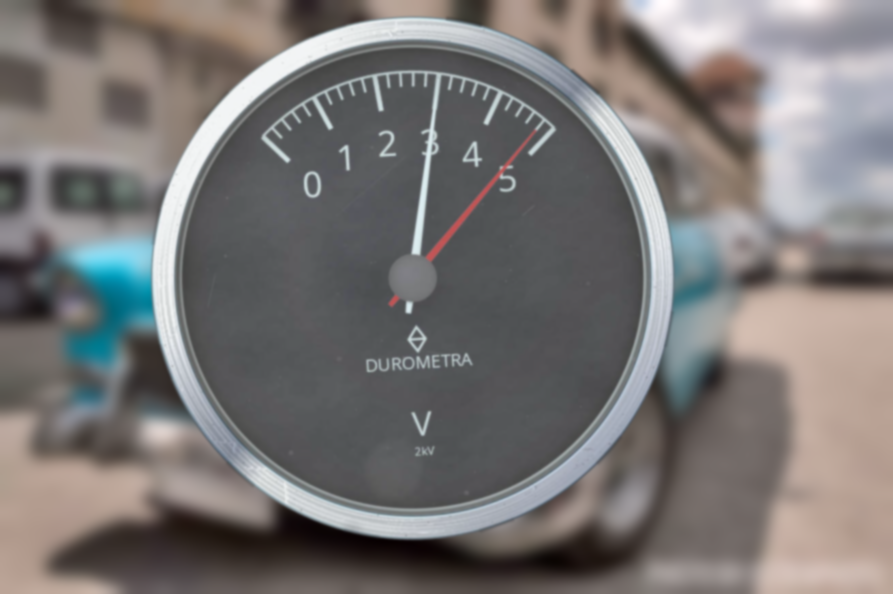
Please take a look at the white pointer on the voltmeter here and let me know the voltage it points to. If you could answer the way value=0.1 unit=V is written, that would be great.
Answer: value=3 unit=V
